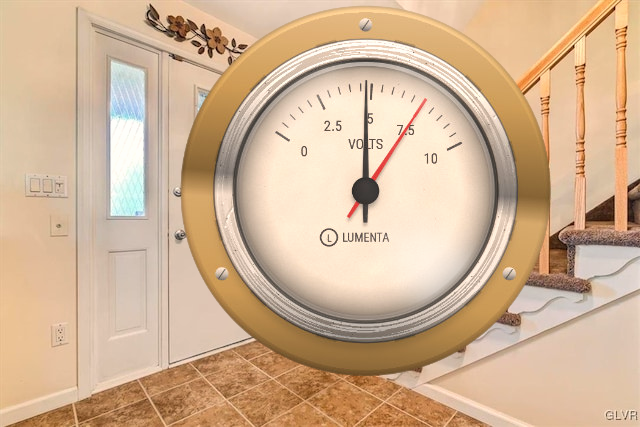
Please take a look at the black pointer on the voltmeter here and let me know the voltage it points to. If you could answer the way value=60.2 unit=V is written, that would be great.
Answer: value=4.75 unit=V
